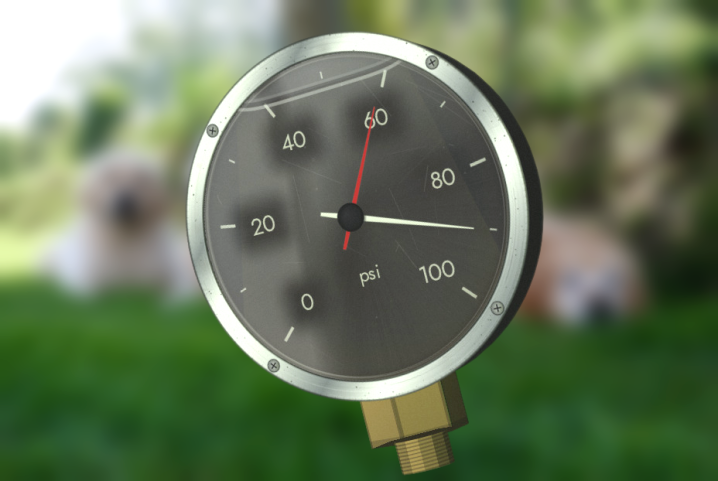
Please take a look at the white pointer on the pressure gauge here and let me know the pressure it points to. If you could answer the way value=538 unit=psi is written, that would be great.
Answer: value=90 unit=psi
